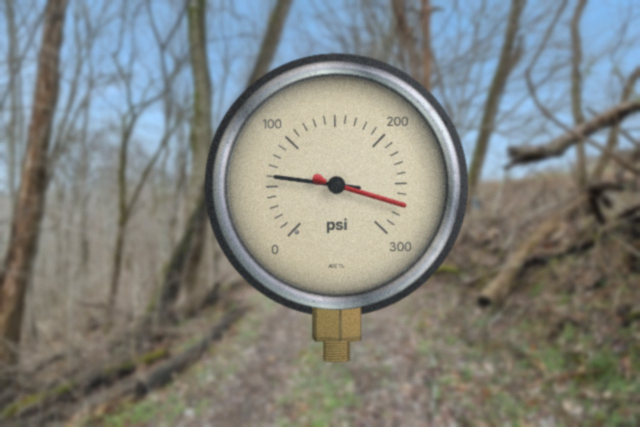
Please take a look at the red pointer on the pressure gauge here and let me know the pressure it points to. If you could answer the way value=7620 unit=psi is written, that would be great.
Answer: value=270 unit=psi
